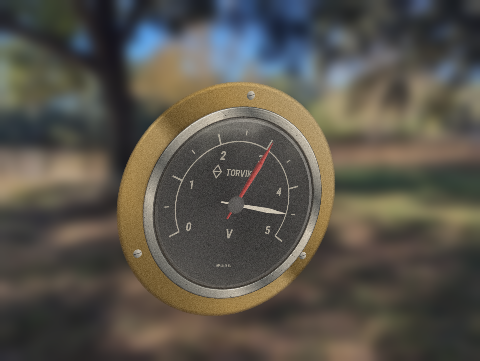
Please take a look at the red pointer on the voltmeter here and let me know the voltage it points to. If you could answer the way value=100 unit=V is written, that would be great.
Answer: value=3 unit=V
